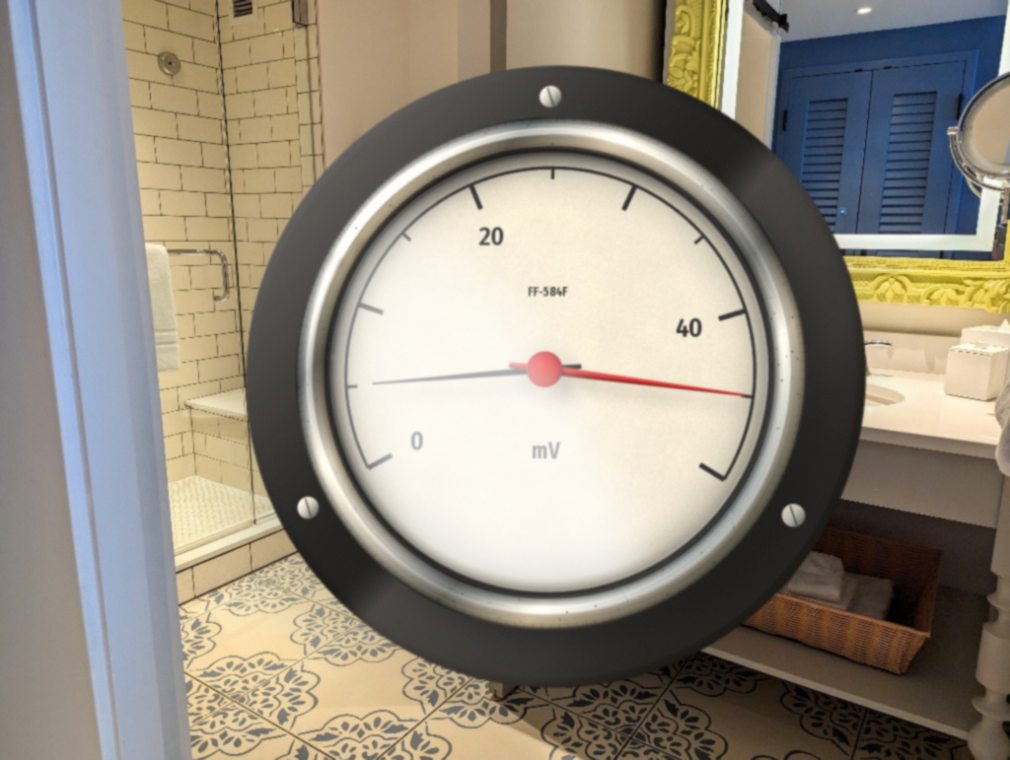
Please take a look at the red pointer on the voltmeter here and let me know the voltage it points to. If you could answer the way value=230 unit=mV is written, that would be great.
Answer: value=45 unit=mV
